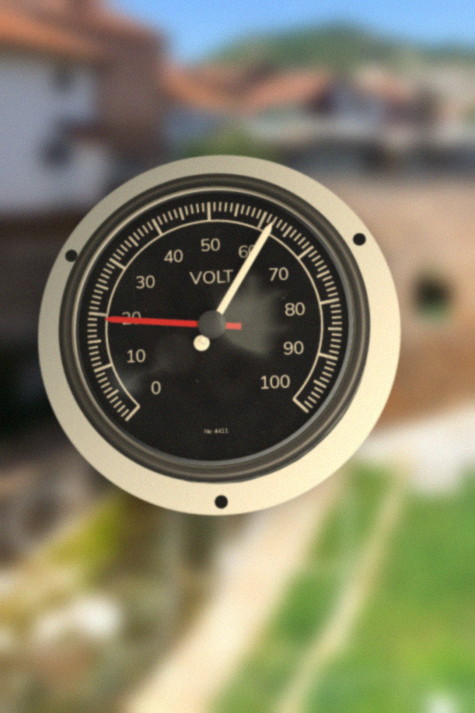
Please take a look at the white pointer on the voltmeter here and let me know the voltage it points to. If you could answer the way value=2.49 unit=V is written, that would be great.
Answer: value=62 unit=V
